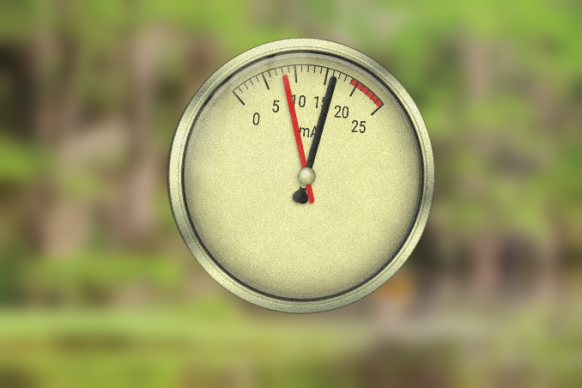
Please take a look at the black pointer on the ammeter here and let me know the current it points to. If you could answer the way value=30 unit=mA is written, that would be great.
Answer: value=16 unit=mA
